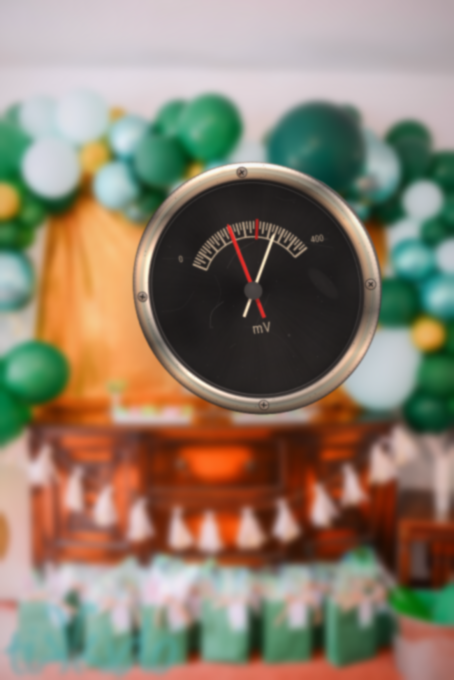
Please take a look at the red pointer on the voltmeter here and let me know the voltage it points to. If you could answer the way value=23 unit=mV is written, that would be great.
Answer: value=160 unit=mV
